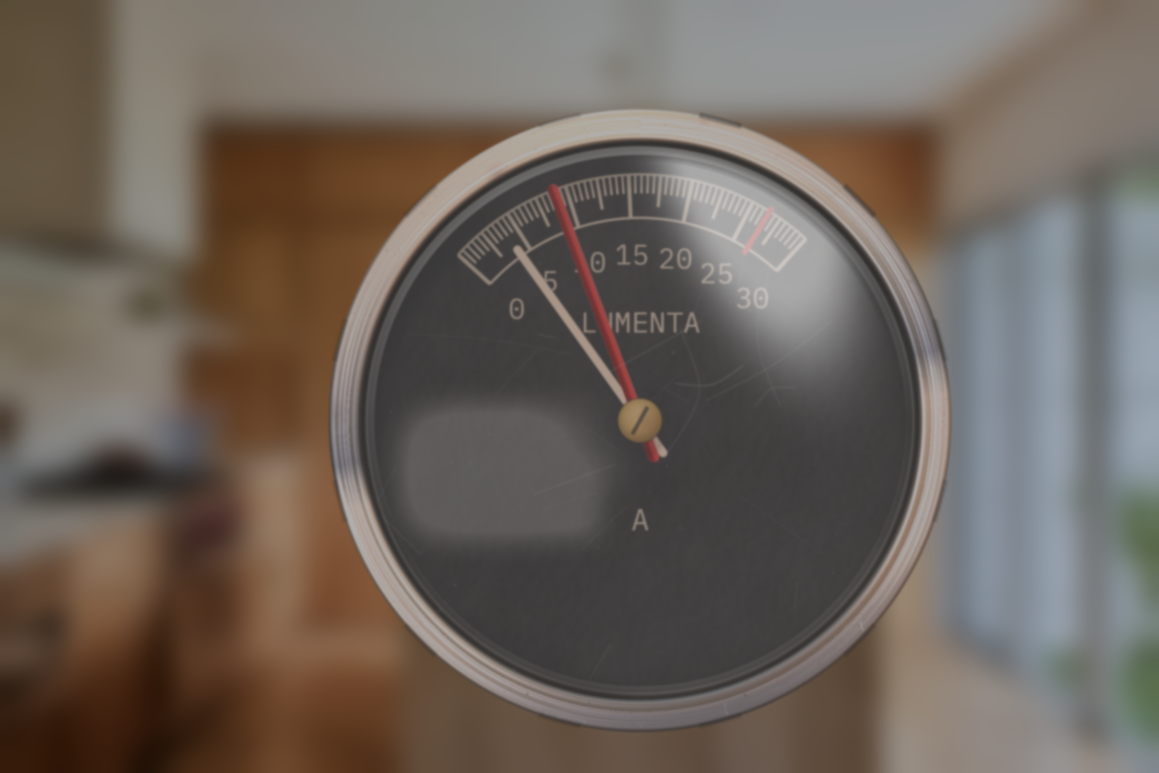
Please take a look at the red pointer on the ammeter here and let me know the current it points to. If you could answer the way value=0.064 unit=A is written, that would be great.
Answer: value=9 unit=A
